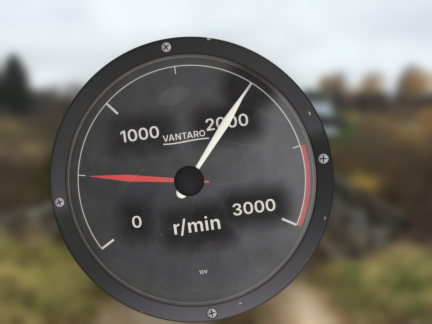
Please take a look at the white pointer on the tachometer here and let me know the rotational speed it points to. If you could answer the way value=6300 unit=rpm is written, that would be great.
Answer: value=2000 unit=rpm
